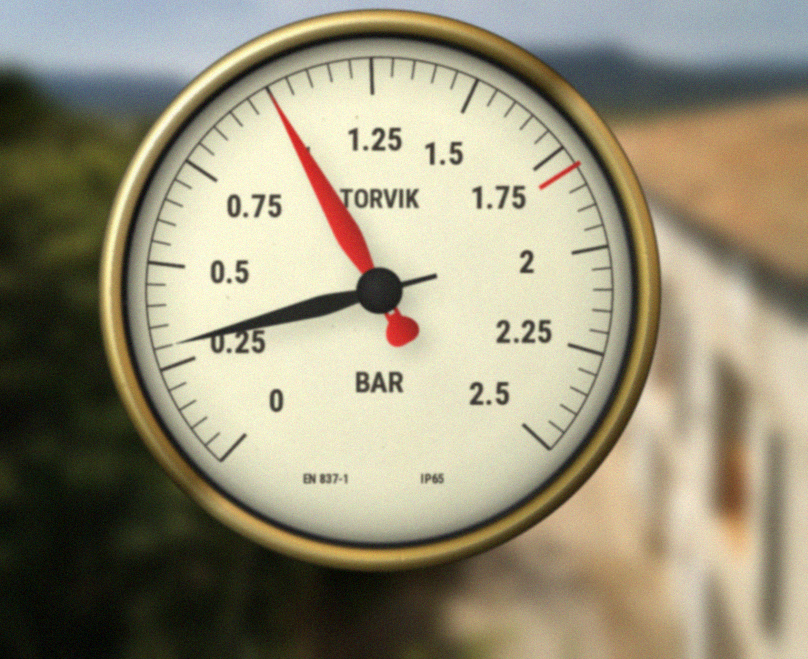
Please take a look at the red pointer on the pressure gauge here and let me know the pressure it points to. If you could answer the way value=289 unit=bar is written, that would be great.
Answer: value=1 unit=bar
